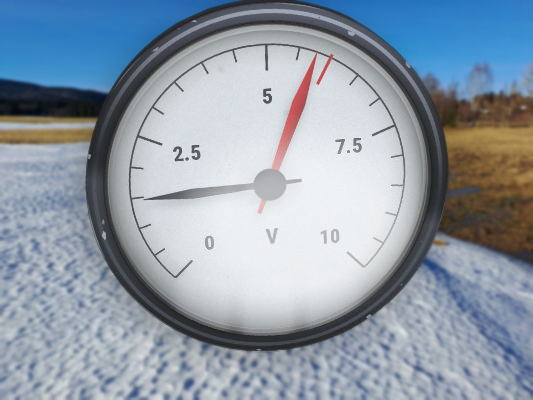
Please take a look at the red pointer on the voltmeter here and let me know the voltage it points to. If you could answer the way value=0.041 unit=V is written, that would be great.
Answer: value=5.75 unit=V
